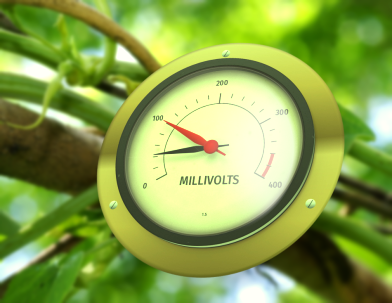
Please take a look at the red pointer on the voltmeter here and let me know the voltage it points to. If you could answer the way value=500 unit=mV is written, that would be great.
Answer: value=100 unit=mV
